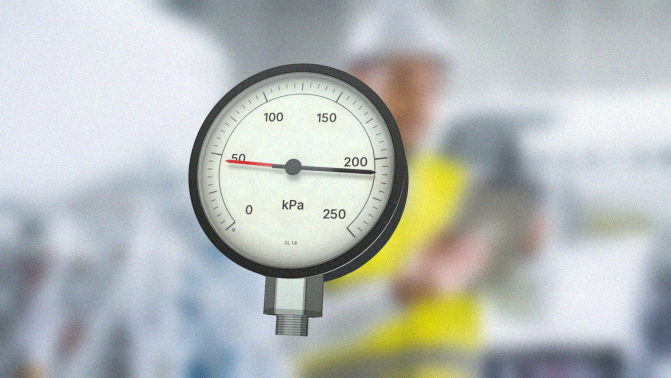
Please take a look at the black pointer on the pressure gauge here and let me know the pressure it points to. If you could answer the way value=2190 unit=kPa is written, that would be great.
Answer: value=210 unit=kPa
